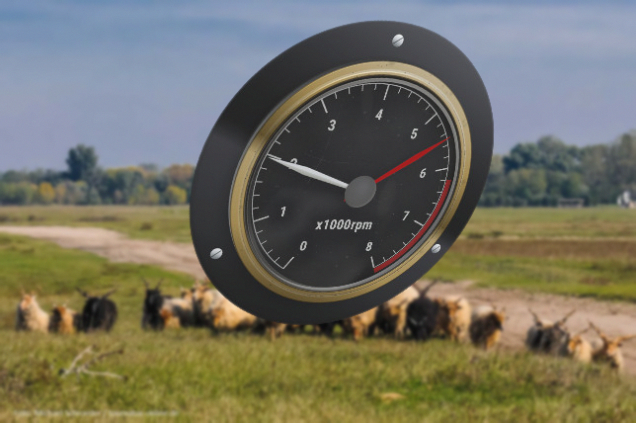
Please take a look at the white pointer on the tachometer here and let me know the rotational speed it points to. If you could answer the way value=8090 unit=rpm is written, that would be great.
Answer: value=2000 unit=rpm
